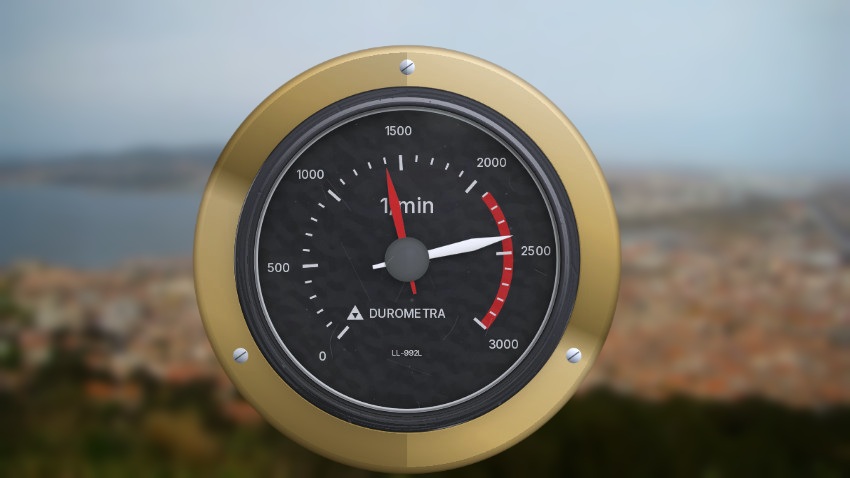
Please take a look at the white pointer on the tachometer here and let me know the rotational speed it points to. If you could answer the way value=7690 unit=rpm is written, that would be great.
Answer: value=2400 unit=rpm
